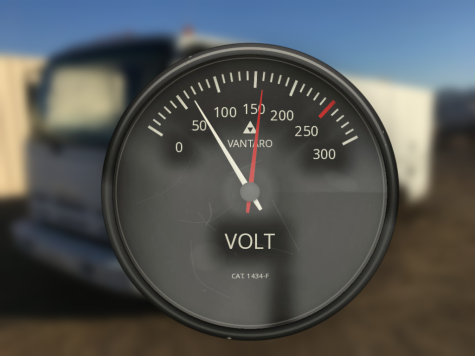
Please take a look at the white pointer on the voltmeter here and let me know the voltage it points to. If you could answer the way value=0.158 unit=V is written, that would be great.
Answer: value=65 unit=V
